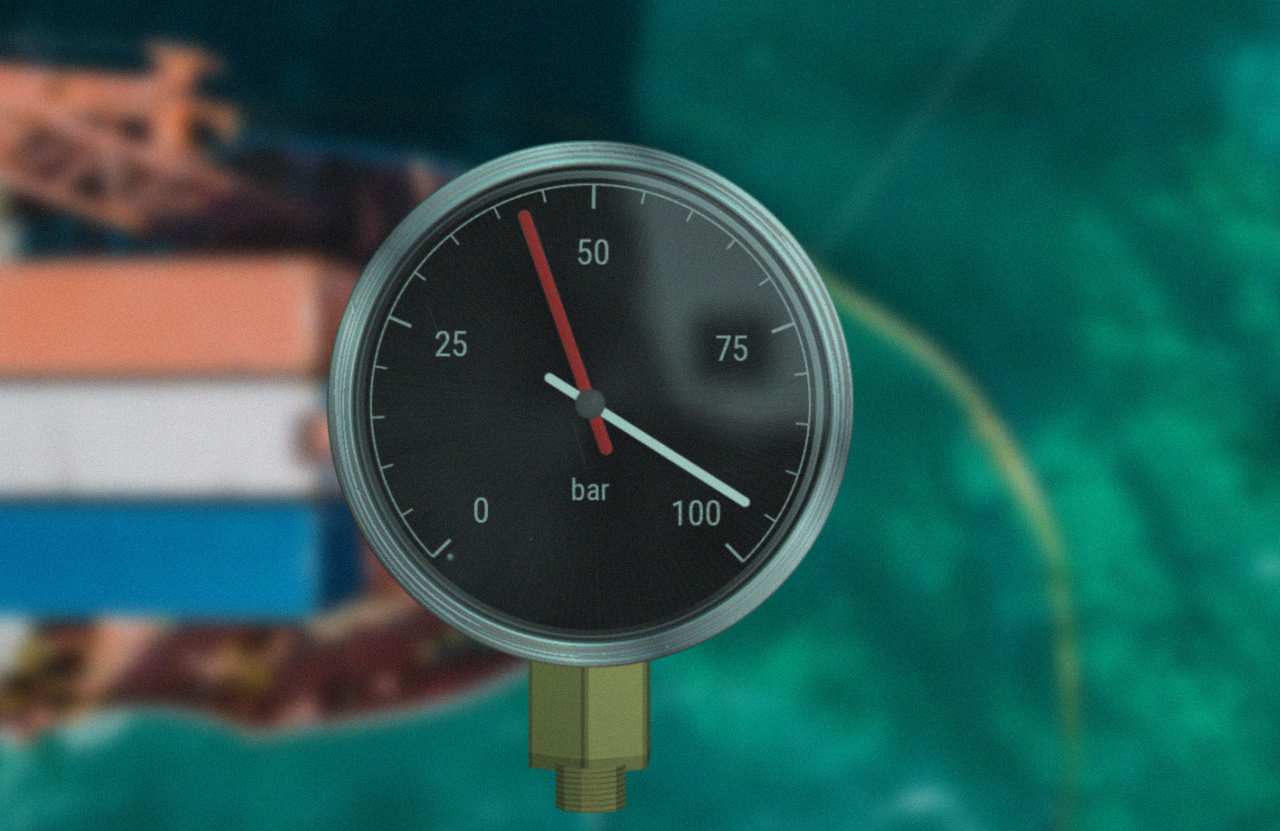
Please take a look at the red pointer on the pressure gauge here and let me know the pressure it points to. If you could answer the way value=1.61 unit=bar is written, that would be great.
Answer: value=42.5 unit=bar
